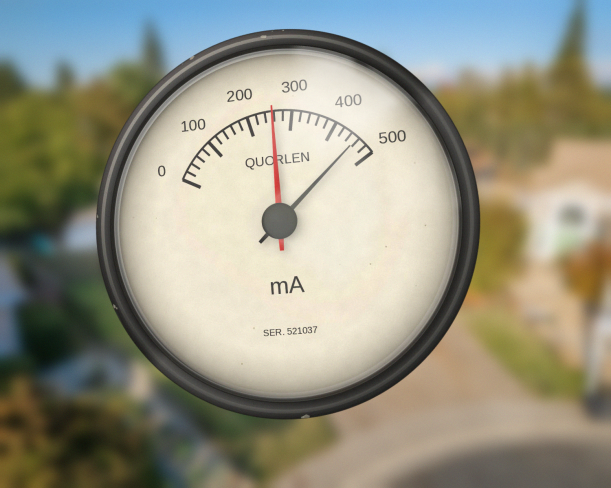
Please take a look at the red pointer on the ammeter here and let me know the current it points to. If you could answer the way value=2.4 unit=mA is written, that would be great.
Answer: value=260 unit=mA
